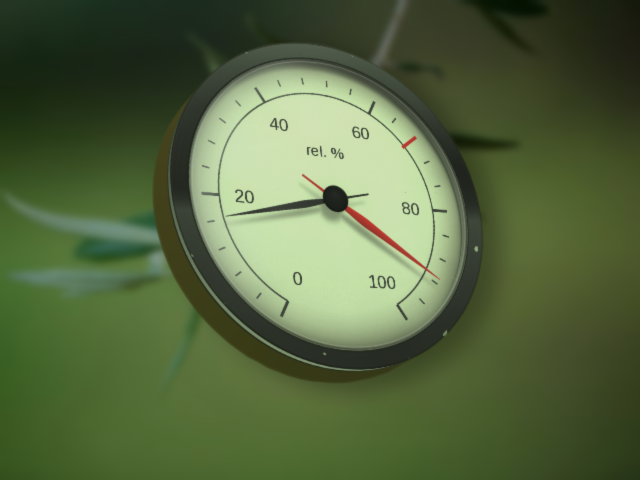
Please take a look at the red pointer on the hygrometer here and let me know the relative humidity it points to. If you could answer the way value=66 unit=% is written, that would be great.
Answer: value=92 unit=%
